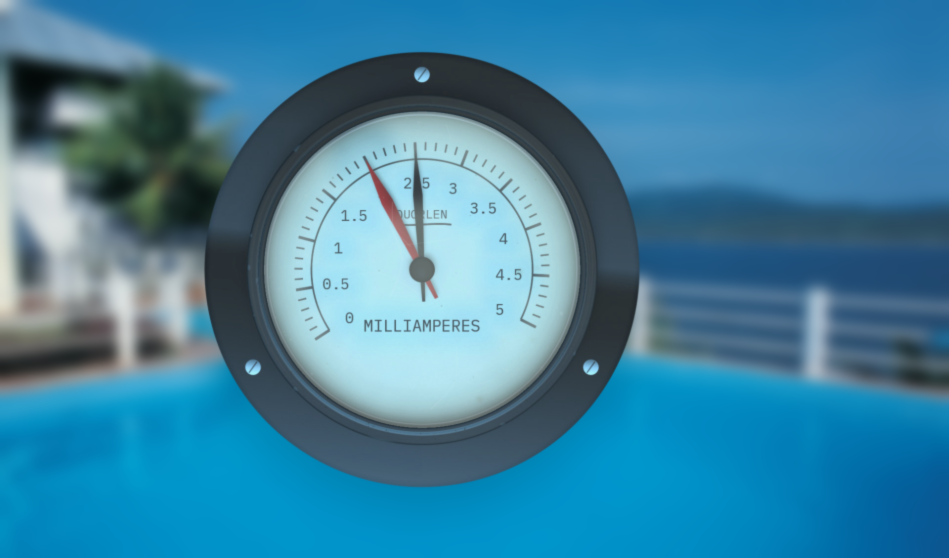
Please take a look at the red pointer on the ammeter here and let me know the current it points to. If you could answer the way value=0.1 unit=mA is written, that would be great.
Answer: value=2 unit=mA
